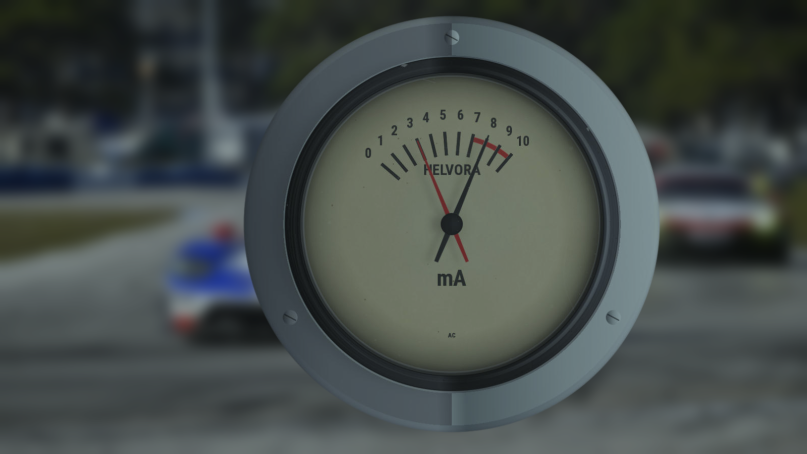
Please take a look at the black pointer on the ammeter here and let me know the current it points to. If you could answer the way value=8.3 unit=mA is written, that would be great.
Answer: value=8 unit=mA
